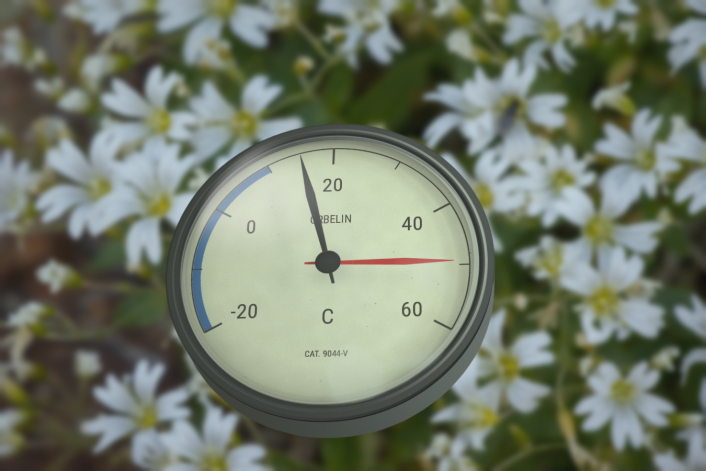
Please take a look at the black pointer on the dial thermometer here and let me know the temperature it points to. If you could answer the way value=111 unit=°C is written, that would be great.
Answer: value=15 unit=°C
